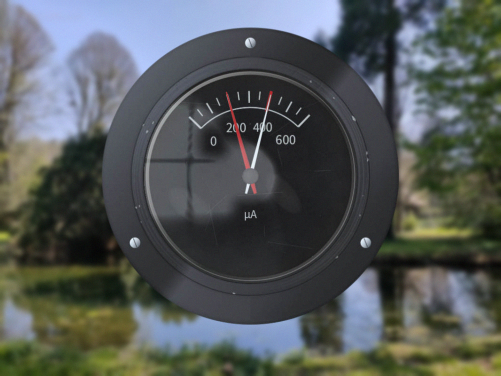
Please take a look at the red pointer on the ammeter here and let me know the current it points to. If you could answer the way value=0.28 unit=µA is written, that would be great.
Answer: value=200 unit=µA
